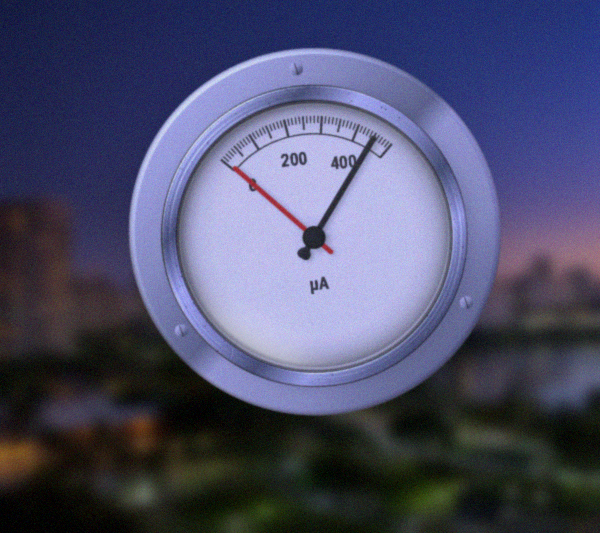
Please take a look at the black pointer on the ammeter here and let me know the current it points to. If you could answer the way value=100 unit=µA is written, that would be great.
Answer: value=450 unit=µA
